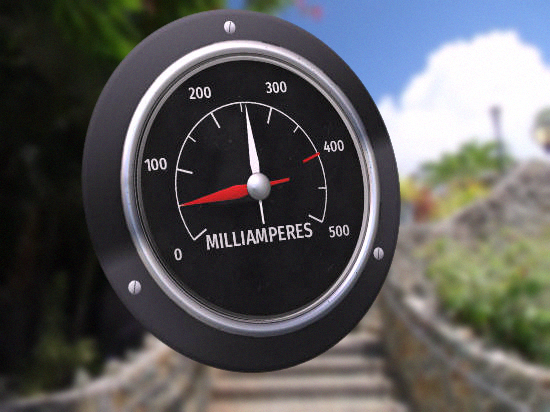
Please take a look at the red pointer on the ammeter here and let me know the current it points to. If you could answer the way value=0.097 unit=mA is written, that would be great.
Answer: value=50 unit=mA
